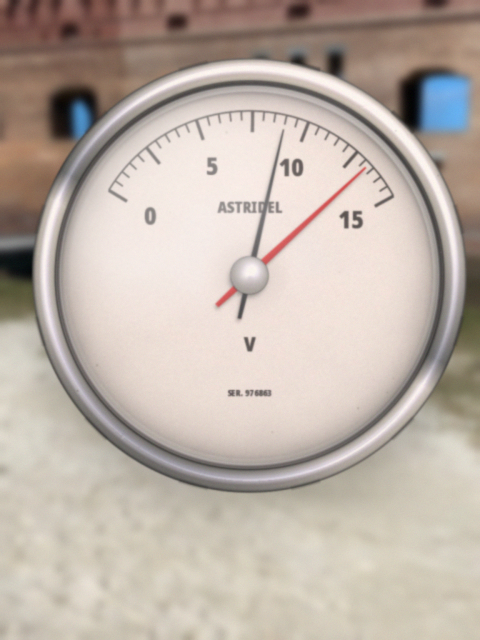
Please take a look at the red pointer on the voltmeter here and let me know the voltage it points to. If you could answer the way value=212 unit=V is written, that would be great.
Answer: value=13.25 unit=V
